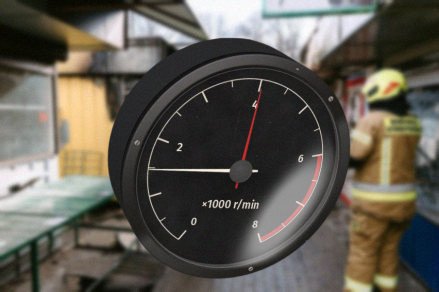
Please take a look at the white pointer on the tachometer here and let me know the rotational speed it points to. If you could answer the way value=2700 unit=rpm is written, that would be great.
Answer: value=1500 unit=rpm
